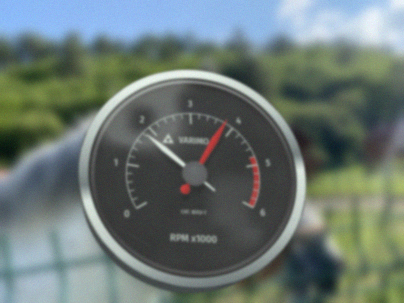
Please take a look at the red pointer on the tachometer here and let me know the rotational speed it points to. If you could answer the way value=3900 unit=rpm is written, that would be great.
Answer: value=3800 unit=rpm
